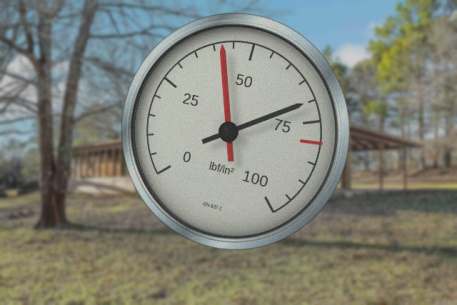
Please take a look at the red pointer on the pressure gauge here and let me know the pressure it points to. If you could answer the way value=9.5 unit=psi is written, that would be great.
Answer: value=42.5 unit=psi
